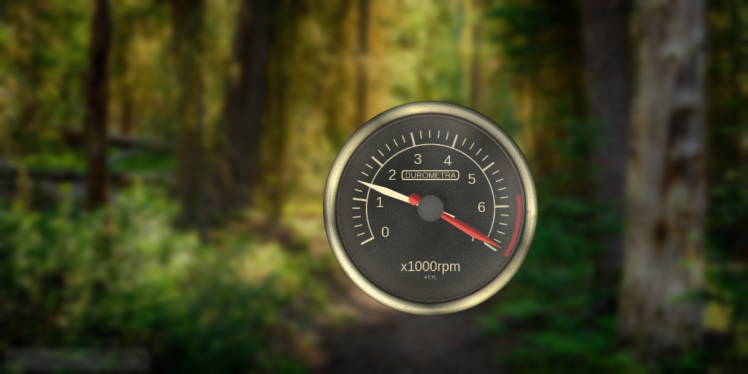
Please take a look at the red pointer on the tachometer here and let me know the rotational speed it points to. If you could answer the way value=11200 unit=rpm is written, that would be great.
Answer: value=6900 unit=rpm
